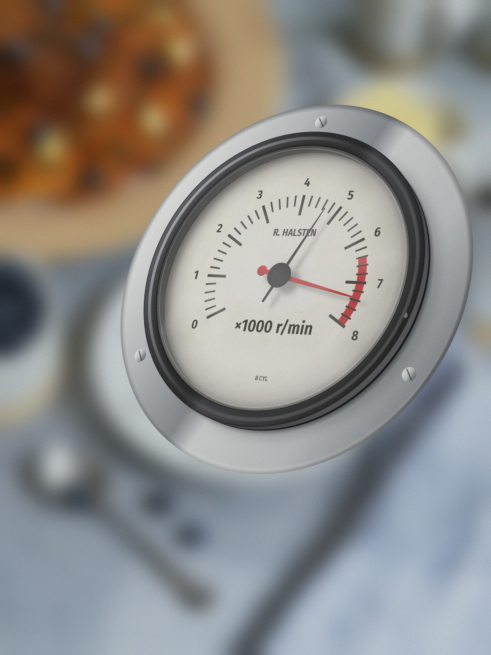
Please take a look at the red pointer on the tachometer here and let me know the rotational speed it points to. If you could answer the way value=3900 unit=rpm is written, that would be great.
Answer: value=7400 unit=rpm
